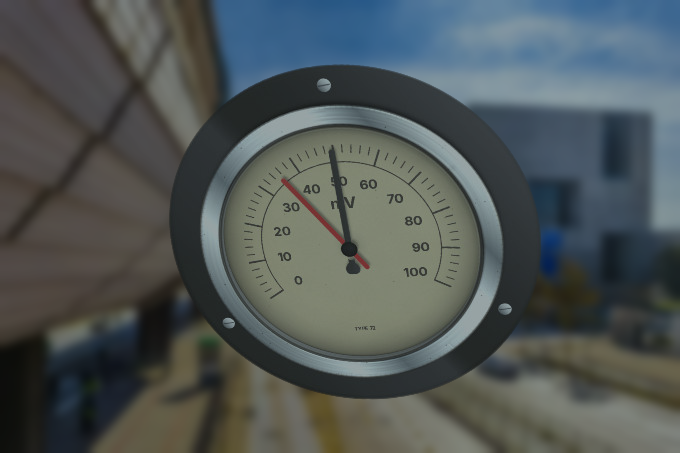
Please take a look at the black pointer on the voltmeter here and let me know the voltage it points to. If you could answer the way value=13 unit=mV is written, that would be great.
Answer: value=50 unit=mV
